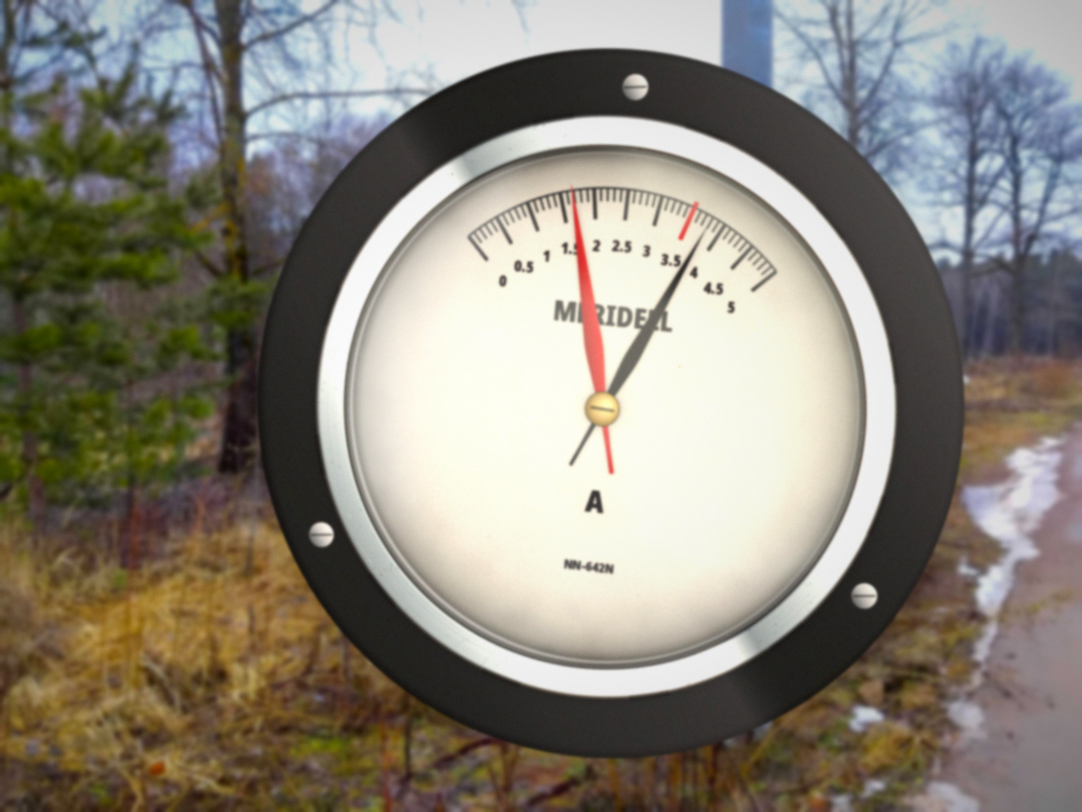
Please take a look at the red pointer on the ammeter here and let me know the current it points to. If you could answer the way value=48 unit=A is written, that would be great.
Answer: value=1.7 unit=A
